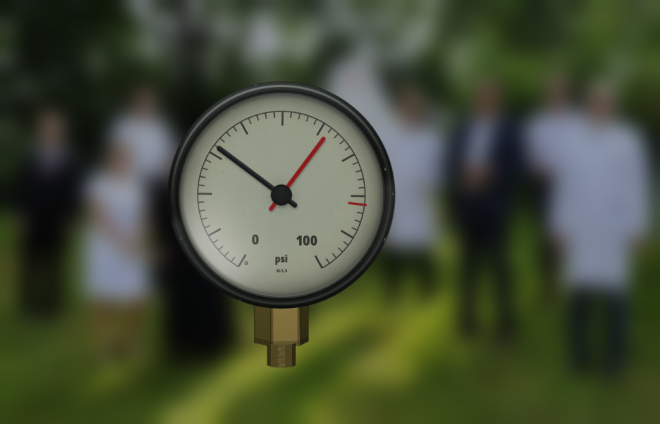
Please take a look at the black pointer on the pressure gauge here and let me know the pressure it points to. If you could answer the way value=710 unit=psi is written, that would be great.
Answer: value=32 unit=psi
